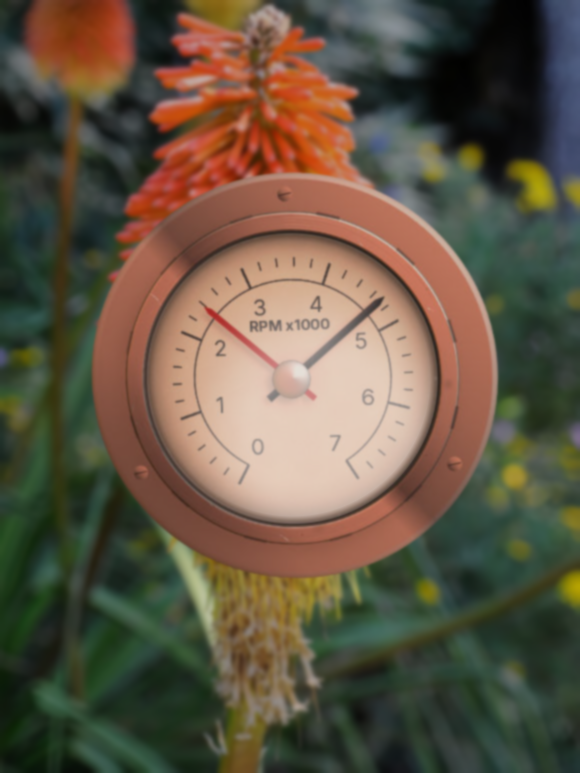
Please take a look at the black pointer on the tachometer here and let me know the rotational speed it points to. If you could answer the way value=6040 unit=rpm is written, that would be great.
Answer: value=4700 unit=rpm
